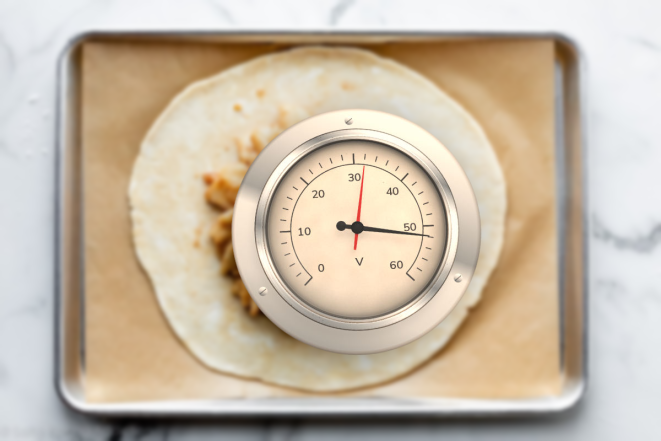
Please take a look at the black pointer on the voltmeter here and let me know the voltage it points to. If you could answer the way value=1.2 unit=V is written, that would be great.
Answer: value=52 unit=V
